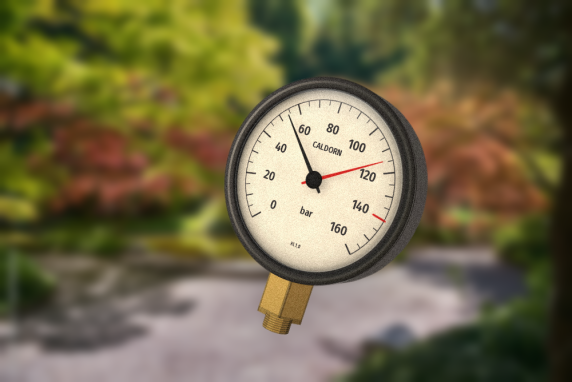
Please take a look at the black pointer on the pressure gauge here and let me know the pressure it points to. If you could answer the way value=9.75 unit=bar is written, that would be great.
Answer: value=55 unit=bar
